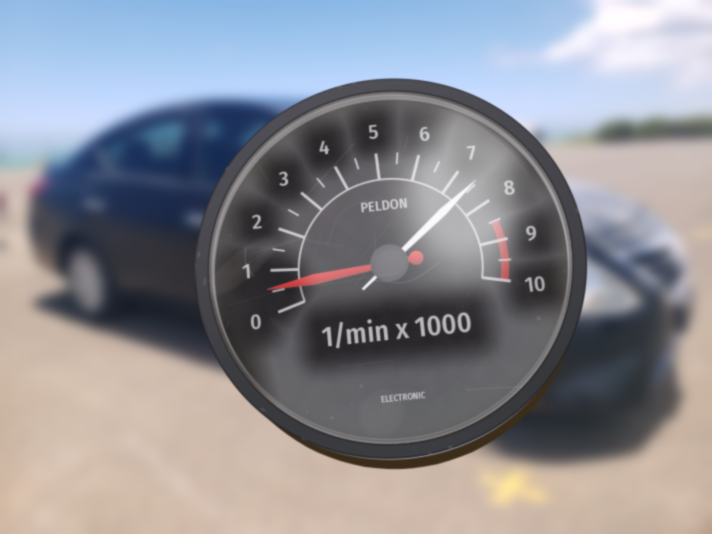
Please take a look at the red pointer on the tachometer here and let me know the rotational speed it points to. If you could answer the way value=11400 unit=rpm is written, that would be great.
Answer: value=500 unit=rpm
